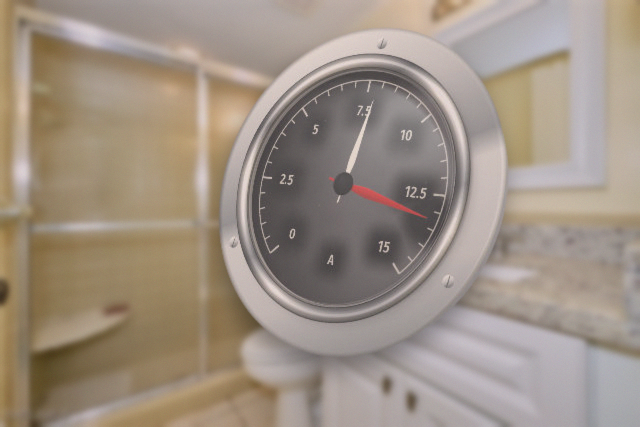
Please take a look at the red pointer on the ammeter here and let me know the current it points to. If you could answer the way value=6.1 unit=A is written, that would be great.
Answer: value=13.25 unit=A
